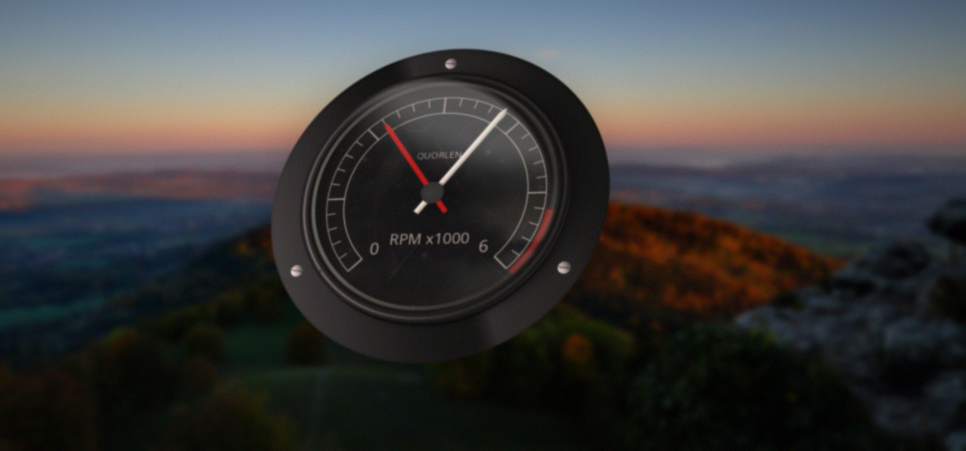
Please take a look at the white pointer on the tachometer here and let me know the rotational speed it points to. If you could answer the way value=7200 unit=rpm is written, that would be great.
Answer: value=3800 unit=rpm
